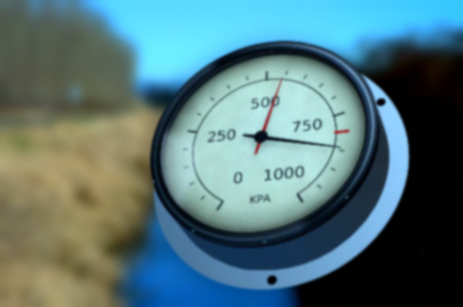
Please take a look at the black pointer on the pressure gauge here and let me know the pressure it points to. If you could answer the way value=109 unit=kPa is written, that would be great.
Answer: value=850 unit=kPa
